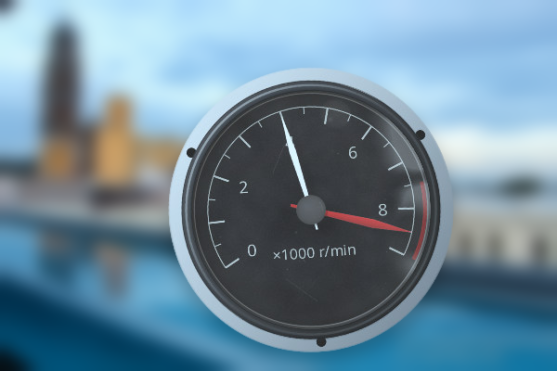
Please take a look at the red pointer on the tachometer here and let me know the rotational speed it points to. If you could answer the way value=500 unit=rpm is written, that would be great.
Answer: value=8500 unit=rpm
